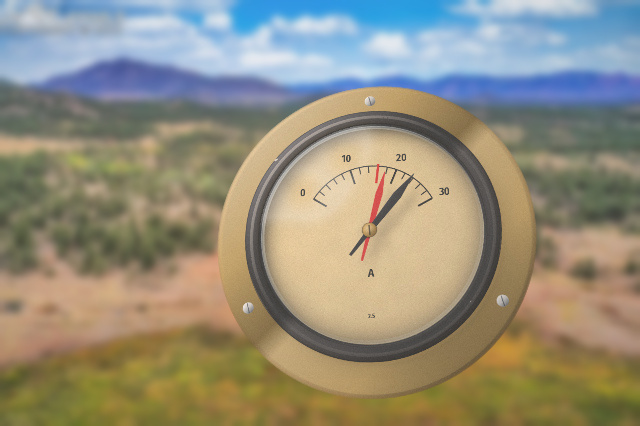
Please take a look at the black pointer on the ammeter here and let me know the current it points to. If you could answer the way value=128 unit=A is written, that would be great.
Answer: value=24 unit=A
